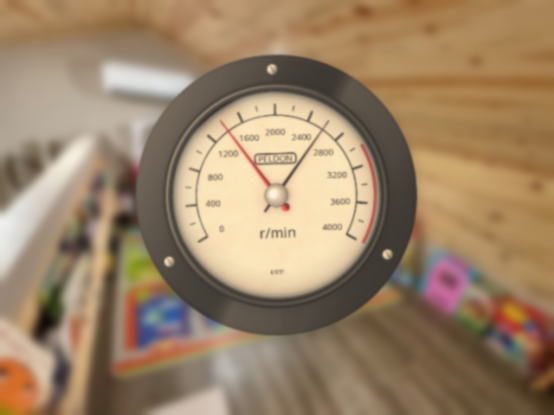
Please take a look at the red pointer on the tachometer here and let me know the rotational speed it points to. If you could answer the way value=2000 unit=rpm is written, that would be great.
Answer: value=1400 unit=rpm
